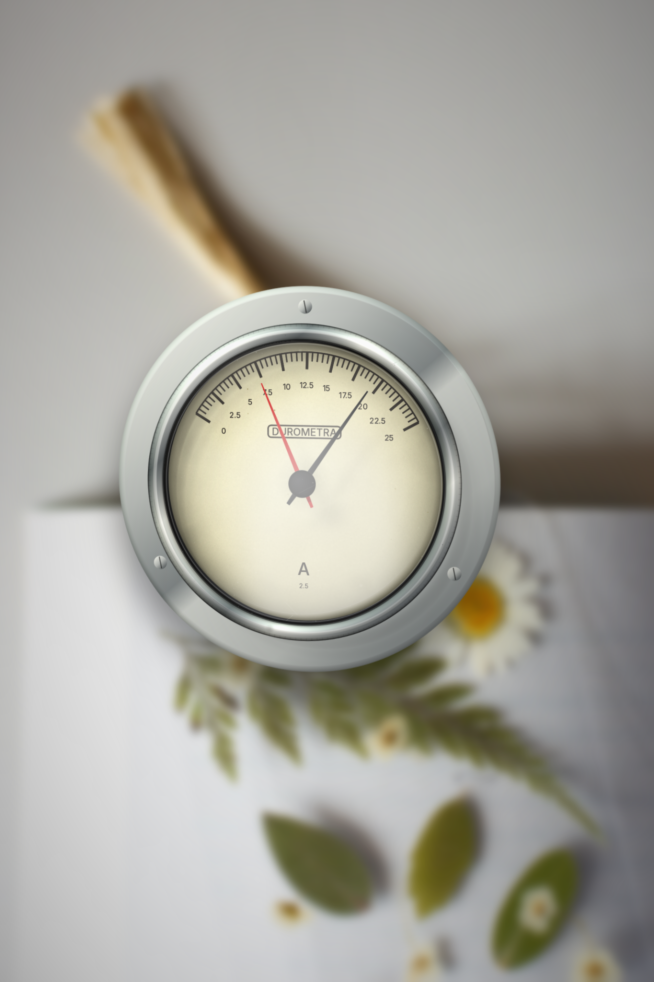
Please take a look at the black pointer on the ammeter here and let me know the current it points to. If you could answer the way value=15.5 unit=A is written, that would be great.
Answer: value=19.5 unit=A
